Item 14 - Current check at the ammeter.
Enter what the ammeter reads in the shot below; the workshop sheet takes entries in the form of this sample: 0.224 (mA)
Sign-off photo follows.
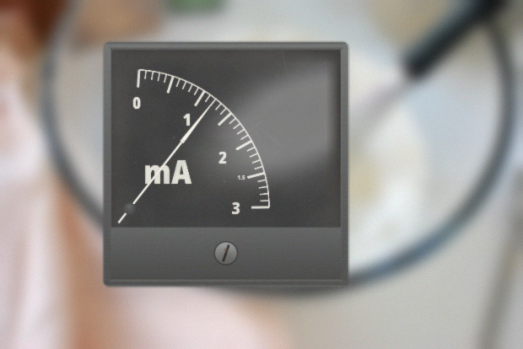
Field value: 1.2 (mA)
